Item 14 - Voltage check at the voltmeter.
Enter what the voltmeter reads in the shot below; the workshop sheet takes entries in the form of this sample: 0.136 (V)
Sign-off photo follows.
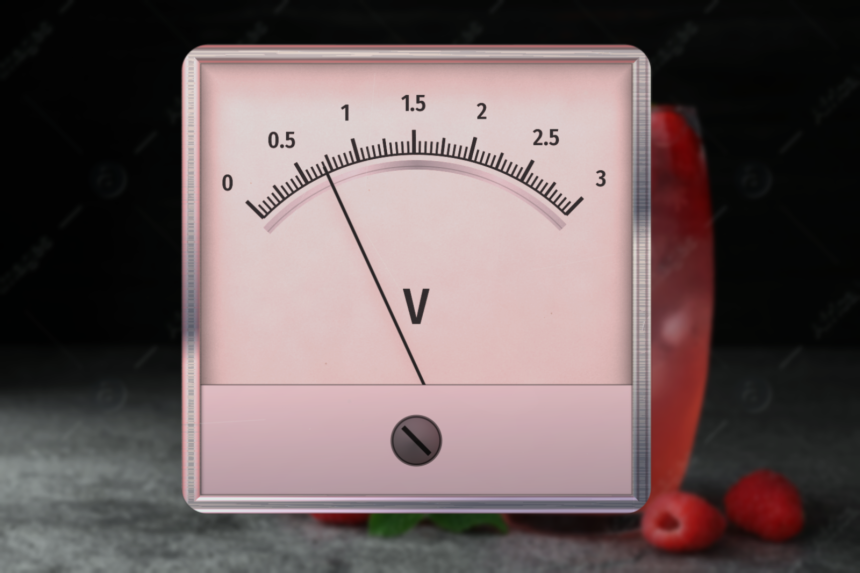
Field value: 0.7 (V)
